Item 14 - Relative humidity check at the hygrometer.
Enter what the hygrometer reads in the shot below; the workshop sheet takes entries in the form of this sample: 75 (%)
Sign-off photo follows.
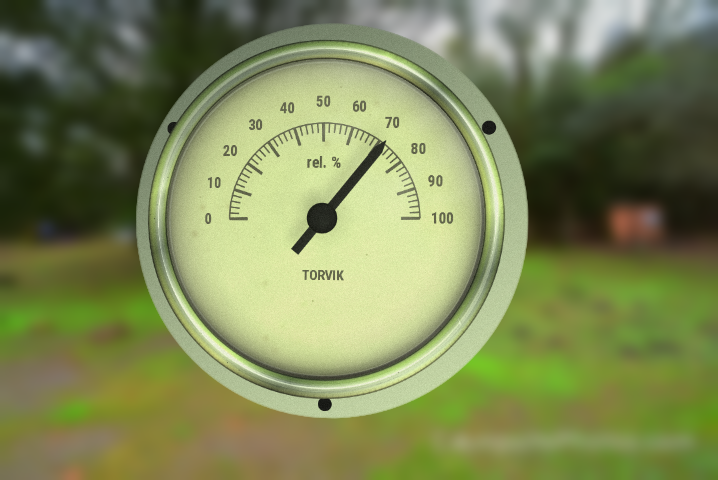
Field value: 72 (%)
